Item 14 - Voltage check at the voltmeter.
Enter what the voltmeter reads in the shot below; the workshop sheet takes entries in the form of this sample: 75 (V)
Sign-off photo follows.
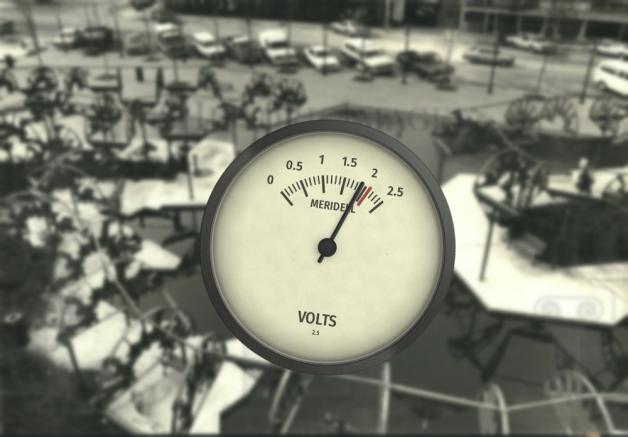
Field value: 1.9 (V)
